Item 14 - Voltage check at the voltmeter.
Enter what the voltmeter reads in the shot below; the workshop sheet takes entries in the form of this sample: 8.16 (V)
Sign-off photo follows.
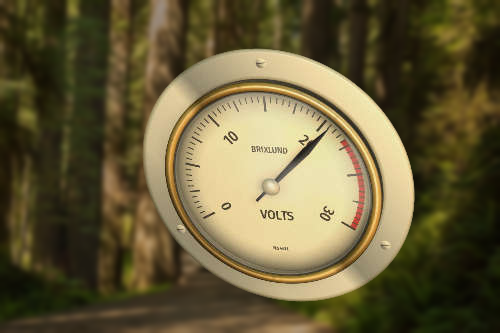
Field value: 20.5 (V)
